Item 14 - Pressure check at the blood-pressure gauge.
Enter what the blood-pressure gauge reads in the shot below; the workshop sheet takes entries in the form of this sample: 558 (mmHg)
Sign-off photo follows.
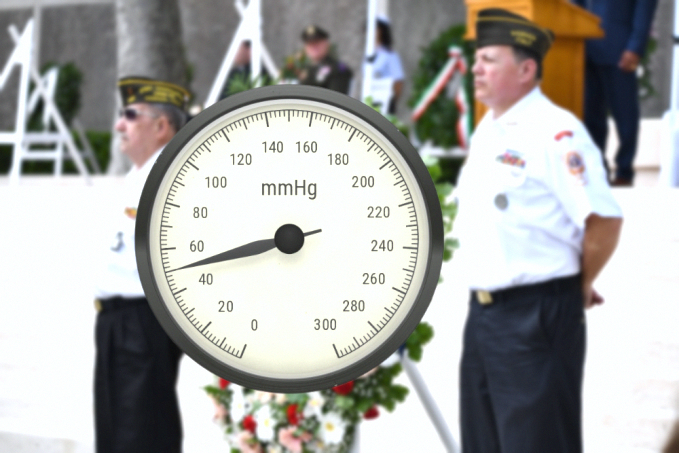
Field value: 50 (mmHg)
